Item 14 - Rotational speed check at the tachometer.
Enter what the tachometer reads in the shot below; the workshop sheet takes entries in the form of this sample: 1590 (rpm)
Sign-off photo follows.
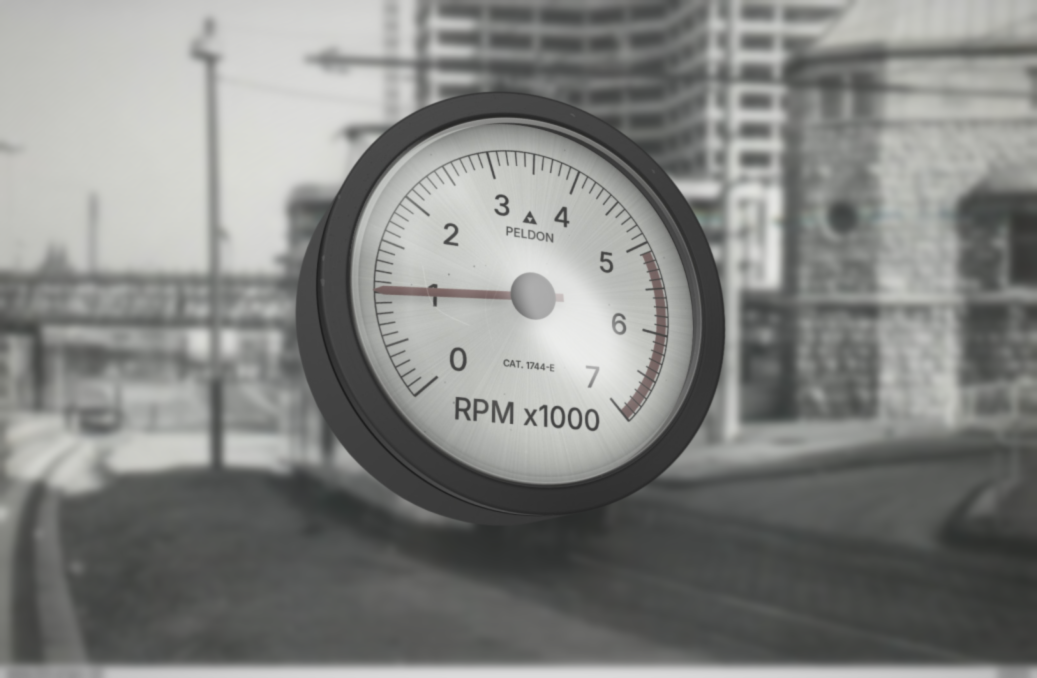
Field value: 1000 (rpm)
